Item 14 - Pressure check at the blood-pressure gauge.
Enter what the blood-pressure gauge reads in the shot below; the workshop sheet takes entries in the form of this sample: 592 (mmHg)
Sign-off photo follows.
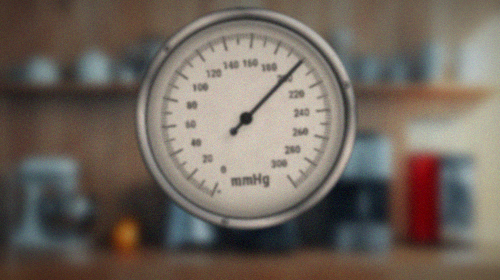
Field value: 200 (mmHg)
